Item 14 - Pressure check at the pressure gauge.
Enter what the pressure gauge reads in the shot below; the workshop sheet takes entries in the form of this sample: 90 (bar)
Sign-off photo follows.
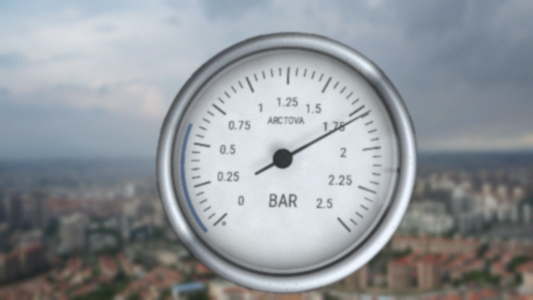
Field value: 1.8 (bar)
